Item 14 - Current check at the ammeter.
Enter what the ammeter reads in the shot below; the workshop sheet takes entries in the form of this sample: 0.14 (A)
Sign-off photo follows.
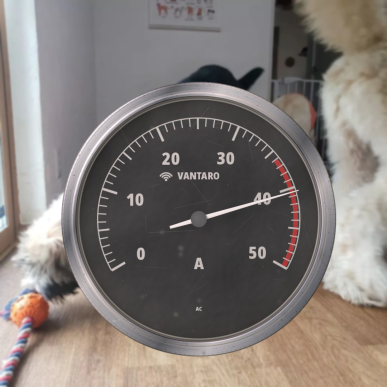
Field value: 40.5 (A)
